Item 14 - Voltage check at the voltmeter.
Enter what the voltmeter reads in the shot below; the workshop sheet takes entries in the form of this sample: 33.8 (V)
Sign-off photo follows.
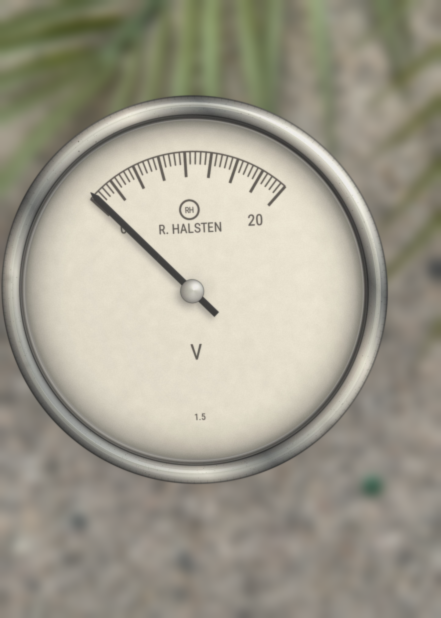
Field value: 0.5 (V)
